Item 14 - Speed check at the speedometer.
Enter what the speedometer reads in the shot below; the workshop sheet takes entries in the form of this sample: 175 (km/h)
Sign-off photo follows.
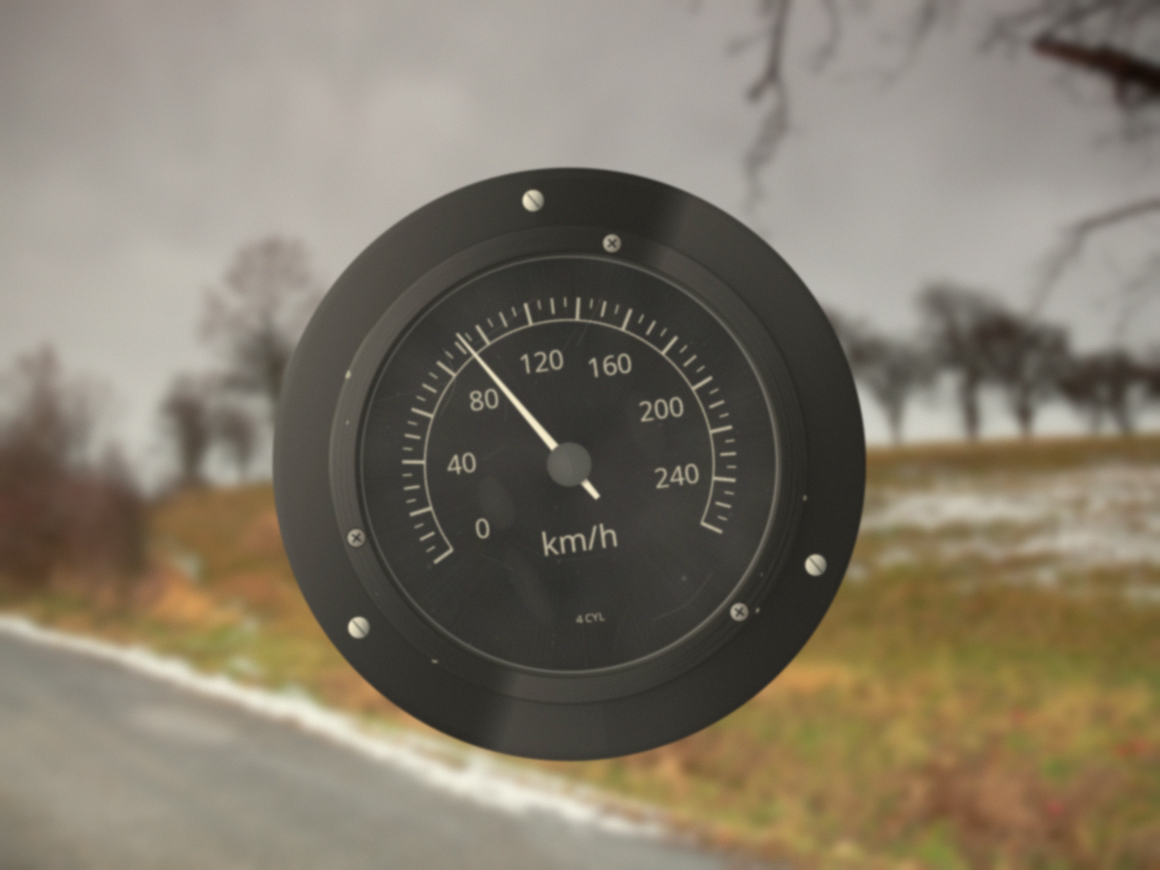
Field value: 92.5 (km/h)
